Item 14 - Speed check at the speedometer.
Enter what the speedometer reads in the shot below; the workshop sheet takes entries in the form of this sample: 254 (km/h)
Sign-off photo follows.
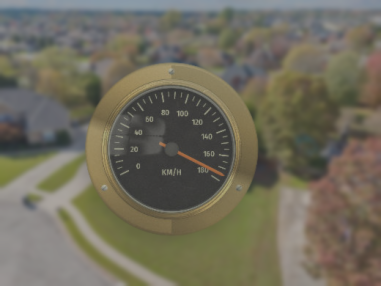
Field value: 175 (km/h)
